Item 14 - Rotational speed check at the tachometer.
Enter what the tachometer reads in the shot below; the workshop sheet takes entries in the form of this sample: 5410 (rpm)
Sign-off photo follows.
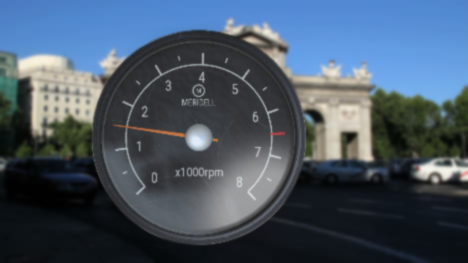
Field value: 1500 (rpm)
